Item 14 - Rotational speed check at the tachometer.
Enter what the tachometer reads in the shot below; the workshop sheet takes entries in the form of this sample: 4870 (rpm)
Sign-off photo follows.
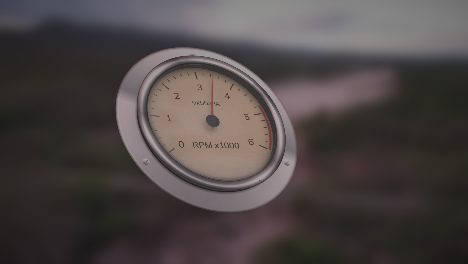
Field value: 3400 (rpm)
